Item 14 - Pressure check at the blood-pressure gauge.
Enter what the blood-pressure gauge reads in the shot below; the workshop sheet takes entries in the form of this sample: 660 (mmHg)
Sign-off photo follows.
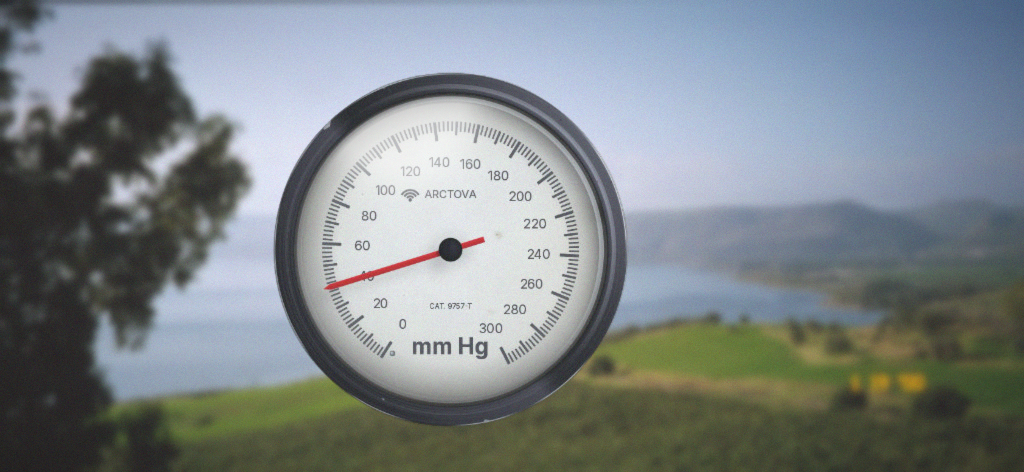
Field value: 40 (mmHg)
